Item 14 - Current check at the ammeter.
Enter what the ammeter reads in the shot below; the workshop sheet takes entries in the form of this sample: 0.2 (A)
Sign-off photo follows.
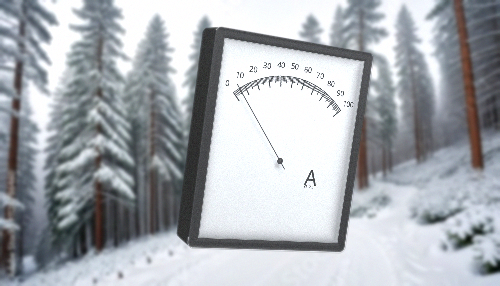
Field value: 5 (A)
